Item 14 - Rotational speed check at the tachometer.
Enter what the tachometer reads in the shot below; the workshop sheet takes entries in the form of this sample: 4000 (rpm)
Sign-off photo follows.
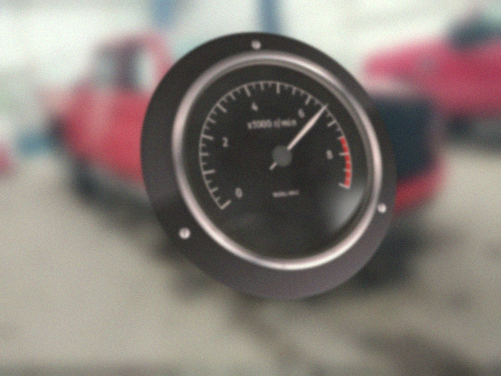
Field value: 6500 (rpm)
